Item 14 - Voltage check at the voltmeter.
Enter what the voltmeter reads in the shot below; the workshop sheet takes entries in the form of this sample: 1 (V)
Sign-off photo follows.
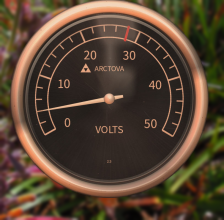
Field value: 4 (V)
